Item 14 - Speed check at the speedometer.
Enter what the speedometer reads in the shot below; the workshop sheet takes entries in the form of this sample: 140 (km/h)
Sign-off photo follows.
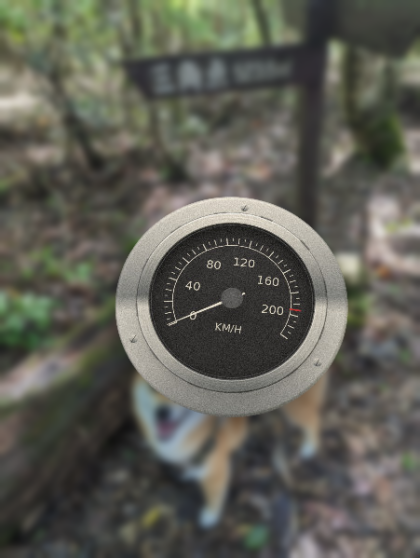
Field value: 0 (km/h)
